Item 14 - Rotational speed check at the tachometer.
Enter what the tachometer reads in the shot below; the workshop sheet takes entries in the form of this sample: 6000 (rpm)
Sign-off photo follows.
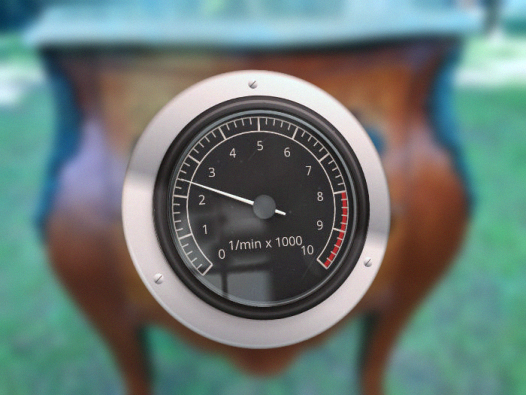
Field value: 2400 (rpm)
